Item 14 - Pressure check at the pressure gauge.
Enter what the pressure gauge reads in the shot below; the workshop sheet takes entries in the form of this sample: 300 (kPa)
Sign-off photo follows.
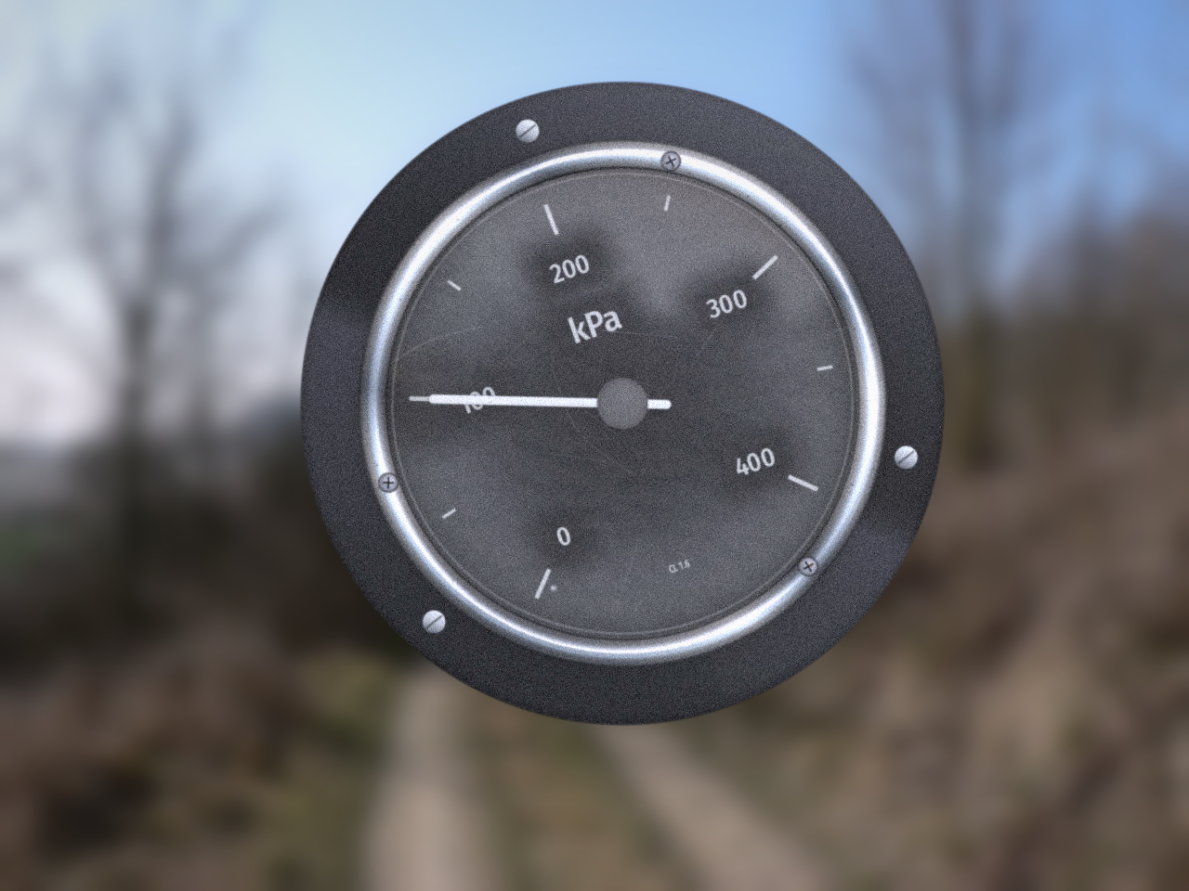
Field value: 100 (kPa)
